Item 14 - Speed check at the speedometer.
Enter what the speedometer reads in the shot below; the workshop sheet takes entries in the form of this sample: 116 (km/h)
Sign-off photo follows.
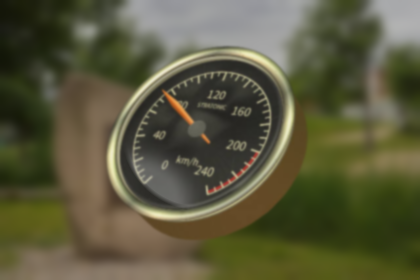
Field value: 75 (km/h)
